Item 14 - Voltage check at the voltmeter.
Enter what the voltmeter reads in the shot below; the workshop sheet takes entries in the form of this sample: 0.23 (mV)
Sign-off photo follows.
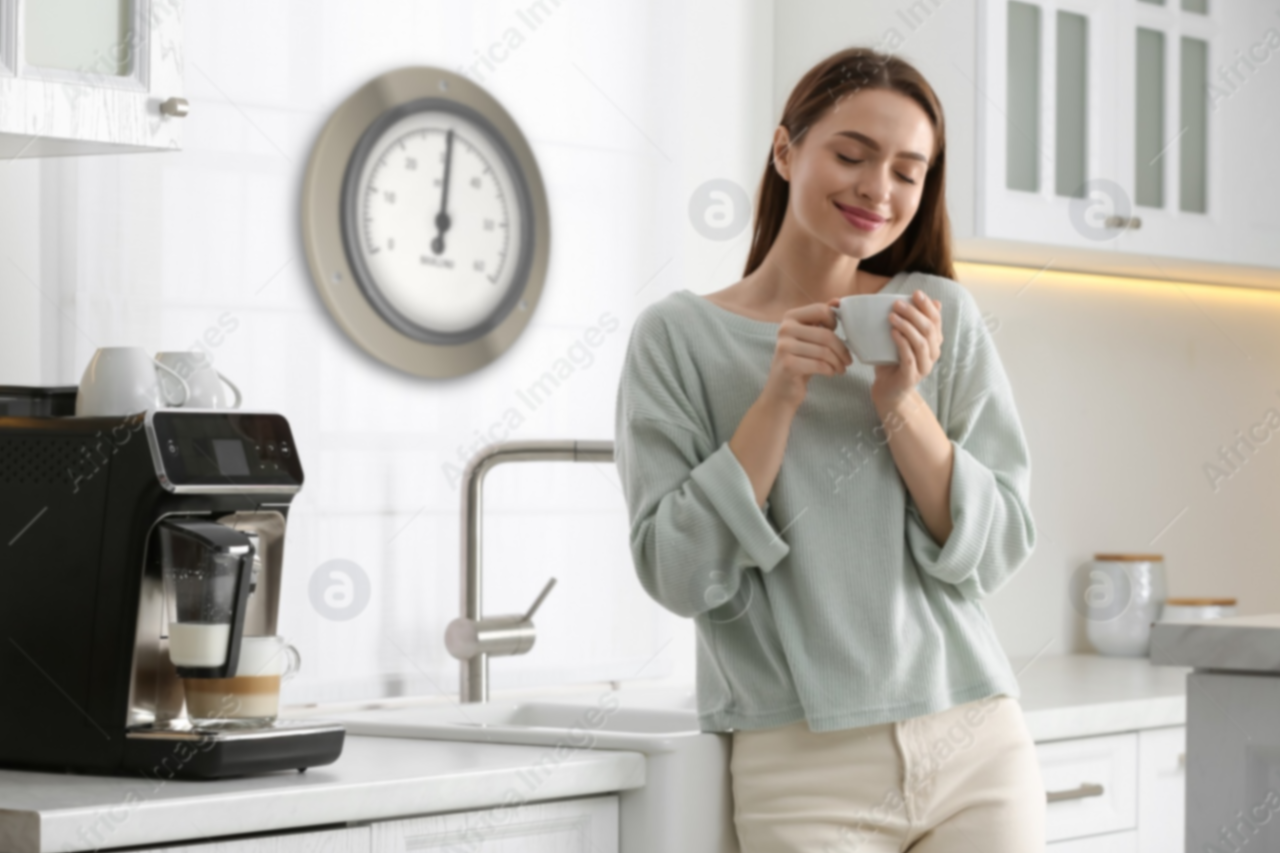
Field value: 30 (mV)
